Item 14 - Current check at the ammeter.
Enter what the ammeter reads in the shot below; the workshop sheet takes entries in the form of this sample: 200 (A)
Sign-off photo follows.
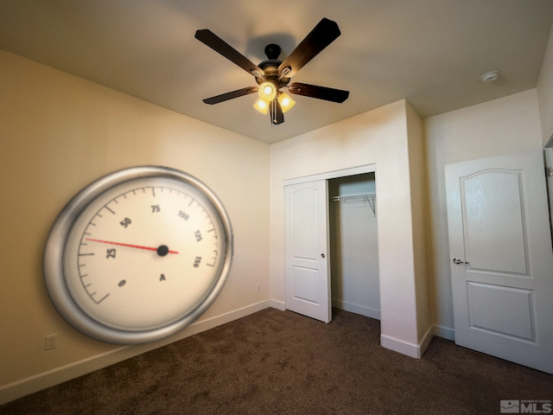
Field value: 32.5 (A)
